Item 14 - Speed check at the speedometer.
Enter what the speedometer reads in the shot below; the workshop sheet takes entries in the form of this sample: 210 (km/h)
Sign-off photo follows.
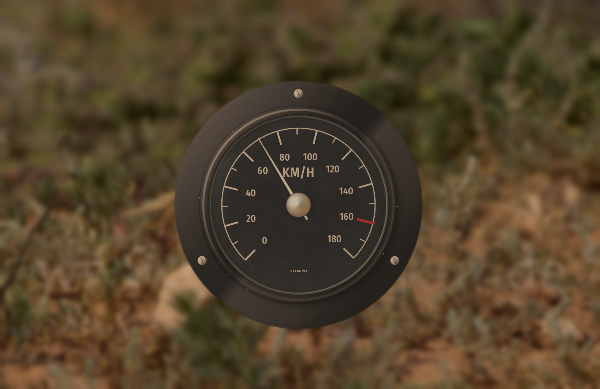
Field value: 70 (km/h)
